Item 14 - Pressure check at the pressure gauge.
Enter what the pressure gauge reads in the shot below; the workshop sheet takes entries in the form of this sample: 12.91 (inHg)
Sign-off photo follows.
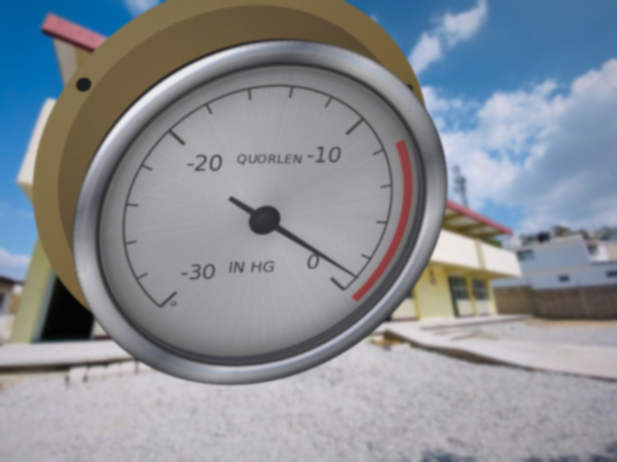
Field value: -1 (inHg)
